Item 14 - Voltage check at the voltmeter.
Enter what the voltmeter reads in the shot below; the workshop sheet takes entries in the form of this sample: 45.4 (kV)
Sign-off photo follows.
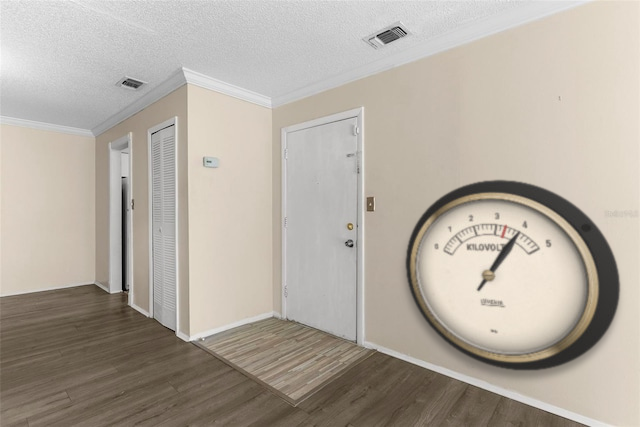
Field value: 4 (kV)
